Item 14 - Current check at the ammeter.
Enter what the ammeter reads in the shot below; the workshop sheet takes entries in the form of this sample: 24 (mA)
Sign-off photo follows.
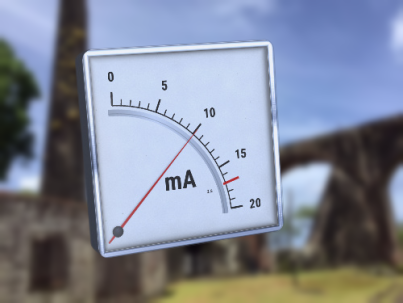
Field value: 10 (mA)
